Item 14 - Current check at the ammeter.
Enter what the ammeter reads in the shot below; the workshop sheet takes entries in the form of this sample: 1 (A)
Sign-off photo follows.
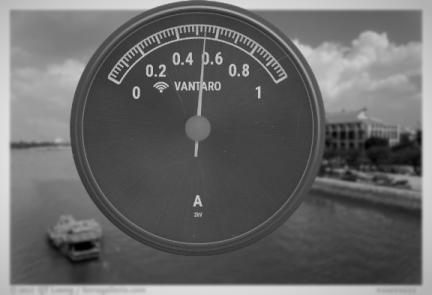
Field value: 0.54 (A)
